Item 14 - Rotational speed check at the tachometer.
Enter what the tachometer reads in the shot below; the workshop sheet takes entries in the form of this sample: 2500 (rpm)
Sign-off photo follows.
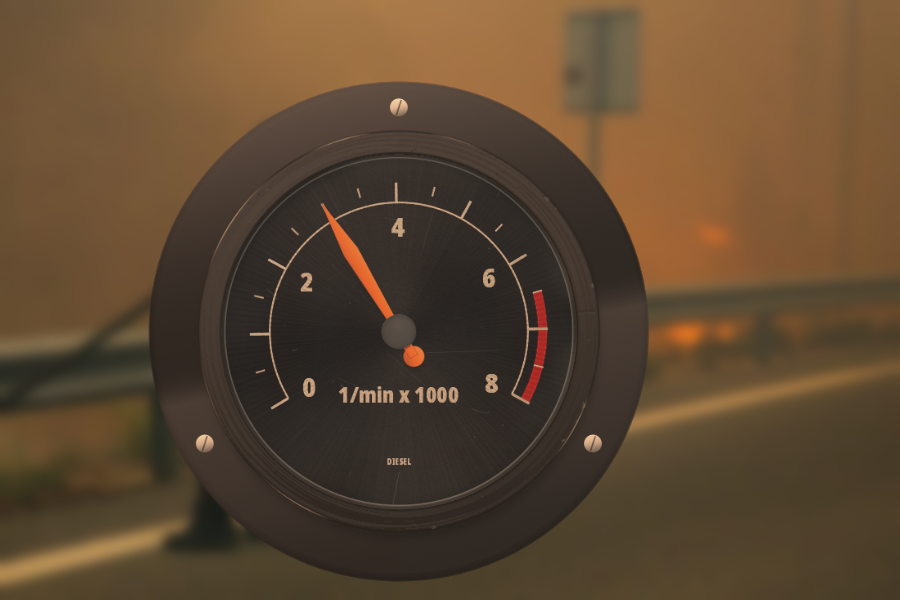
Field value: 3000 (rpm)
